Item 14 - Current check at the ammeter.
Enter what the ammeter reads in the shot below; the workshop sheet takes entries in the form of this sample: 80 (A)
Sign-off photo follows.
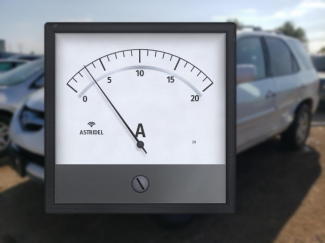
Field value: 3 (A)
